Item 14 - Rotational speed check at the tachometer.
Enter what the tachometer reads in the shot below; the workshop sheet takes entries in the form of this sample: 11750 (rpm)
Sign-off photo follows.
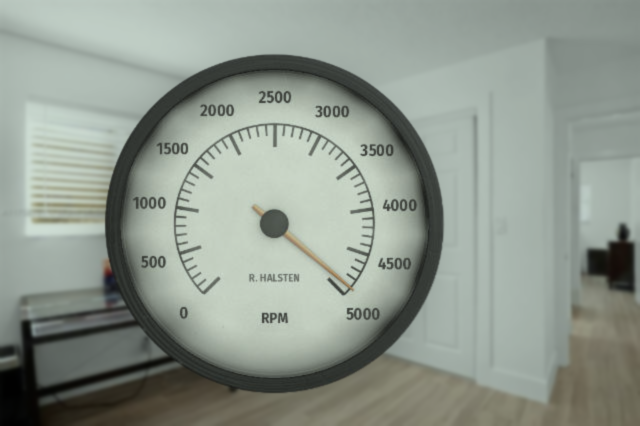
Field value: 4900 (rpm)
